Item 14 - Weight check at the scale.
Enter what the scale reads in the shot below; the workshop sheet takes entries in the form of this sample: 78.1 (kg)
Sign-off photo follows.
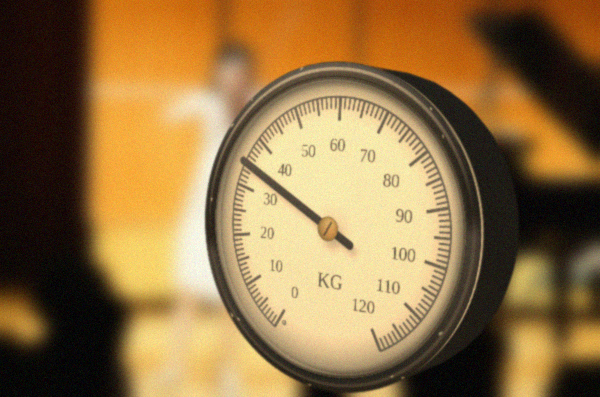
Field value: 35 (kg)
